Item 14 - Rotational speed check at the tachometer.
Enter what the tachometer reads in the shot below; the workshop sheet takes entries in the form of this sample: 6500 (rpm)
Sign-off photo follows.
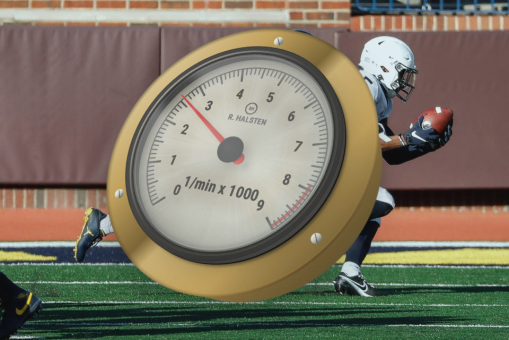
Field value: 2600 (rpm)
